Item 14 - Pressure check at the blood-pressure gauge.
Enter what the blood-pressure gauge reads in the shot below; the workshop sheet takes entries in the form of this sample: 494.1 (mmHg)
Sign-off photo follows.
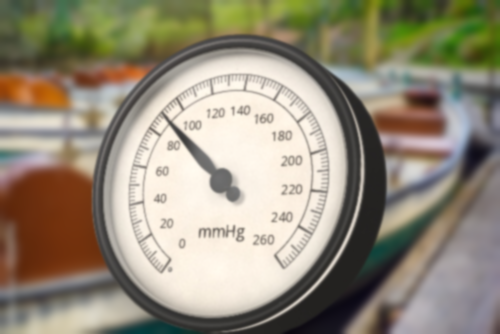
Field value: 90 (mmHg)
